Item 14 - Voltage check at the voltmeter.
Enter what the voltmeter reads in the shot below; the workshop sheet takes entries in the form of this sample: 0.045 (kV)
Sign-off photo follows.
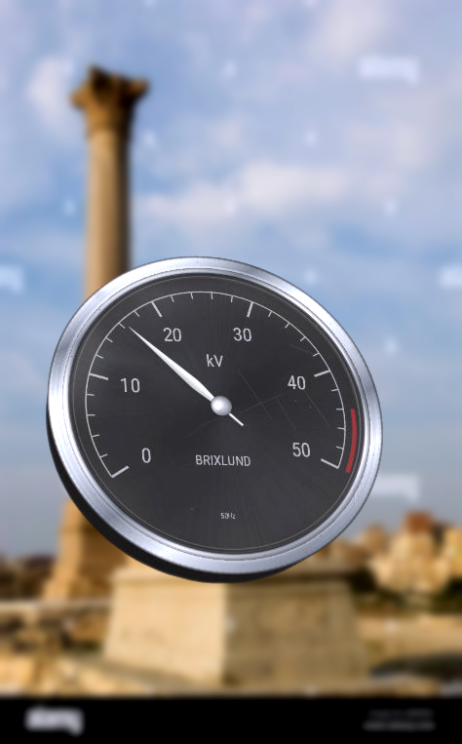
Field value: 16 (kV)
